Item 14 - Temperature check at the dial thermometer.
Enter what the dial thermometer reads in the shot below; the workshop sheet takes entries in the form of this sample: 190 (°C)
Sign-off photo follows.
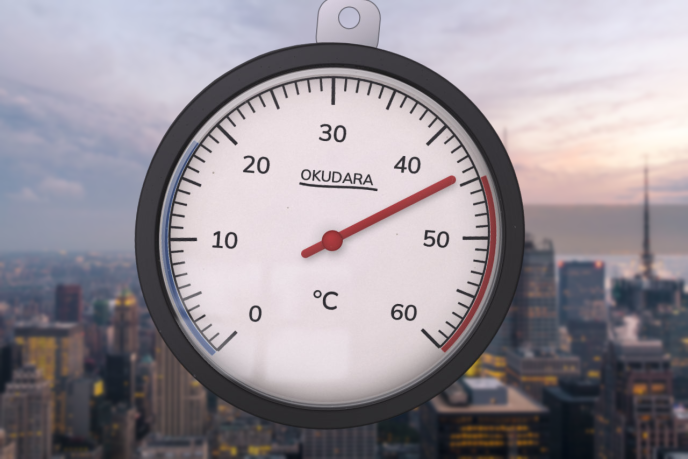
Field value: 44 (°C)
